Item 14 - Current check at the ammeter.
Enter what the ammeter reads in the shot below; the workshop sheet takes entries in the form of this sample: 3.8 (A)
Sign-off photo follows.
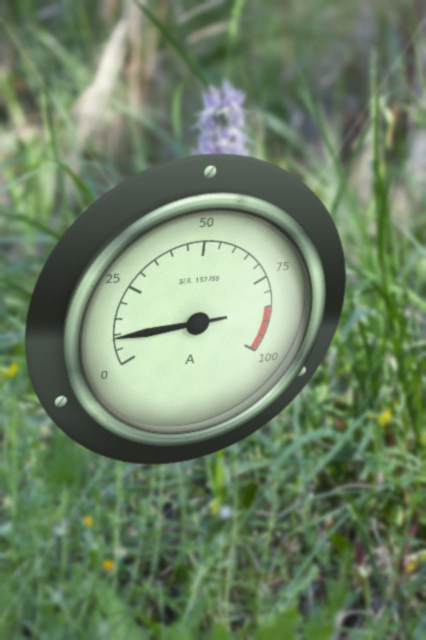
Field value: 10 (A)
